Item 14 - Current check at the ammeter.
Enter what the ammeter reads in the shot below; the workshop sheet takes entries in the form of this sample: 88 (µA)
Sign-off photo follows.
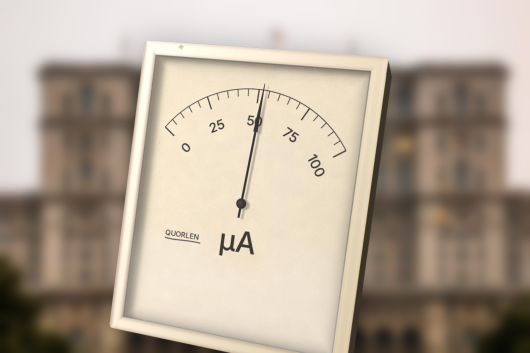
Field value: 52.5 (µA)
